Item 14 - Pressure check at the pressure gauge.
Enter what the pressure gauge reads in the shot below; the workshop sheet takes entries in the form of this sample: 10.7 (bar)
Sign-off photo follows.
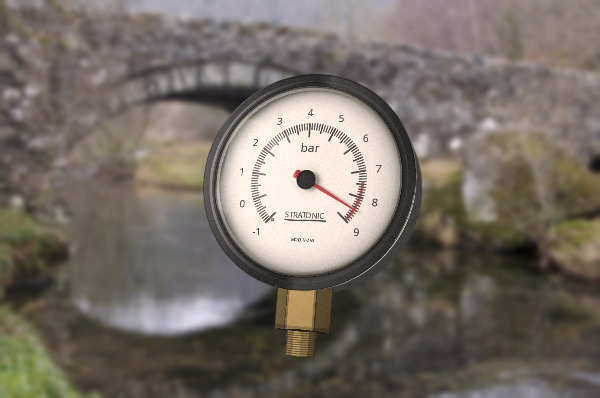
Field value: 8.5 (bar)
